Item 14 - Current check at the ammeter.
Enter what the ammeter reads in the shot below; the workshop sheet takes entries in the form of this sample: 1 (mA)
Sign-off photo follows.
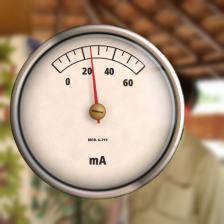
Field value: 25 (mA)
